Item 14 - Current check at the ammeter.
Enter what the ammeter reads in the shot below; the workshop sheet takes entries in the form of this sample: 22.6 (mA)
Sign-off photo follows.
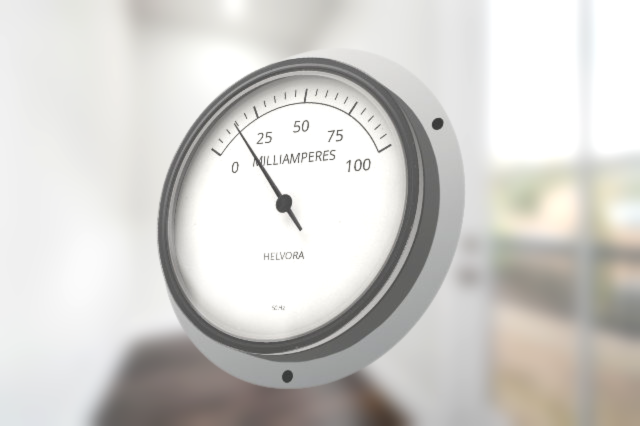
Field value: 15 (mA)
